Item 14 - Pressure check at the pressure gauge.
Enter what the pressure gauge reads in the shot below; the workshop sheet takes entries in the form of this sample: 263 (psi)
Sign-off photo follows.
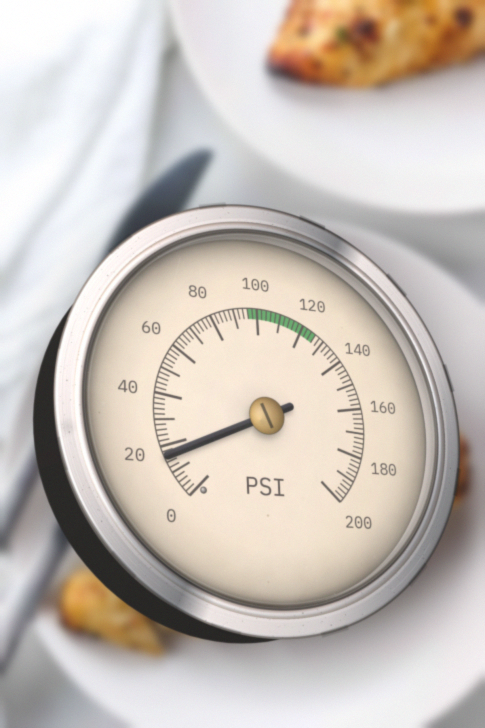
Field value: 16 (psi)
